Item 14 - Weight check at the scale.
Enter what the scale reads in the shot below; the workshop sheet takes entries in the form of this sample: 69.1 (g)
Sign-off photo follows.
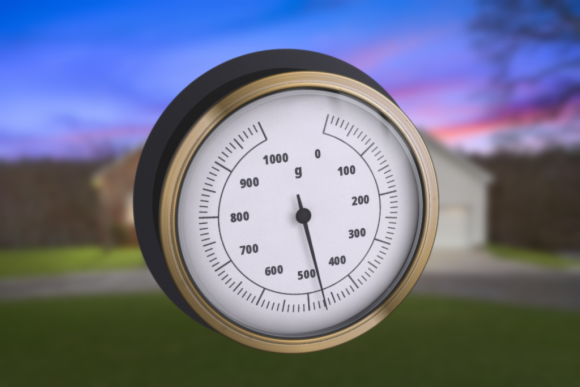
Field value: 470 (g)
